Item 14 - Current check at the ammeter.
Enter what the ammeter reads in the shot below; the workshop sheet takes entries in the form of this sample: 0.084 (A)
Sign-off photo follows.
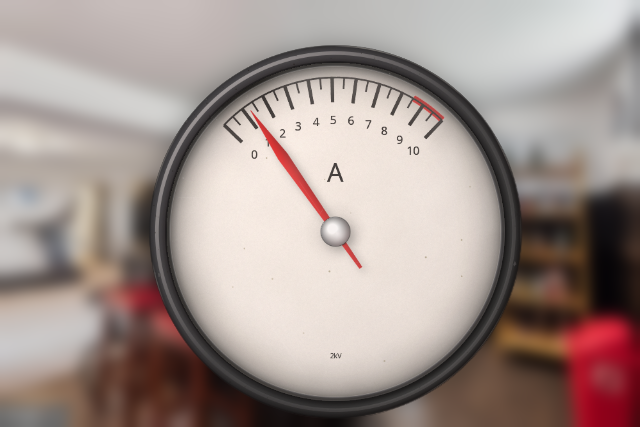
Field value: 1.25 (A)
